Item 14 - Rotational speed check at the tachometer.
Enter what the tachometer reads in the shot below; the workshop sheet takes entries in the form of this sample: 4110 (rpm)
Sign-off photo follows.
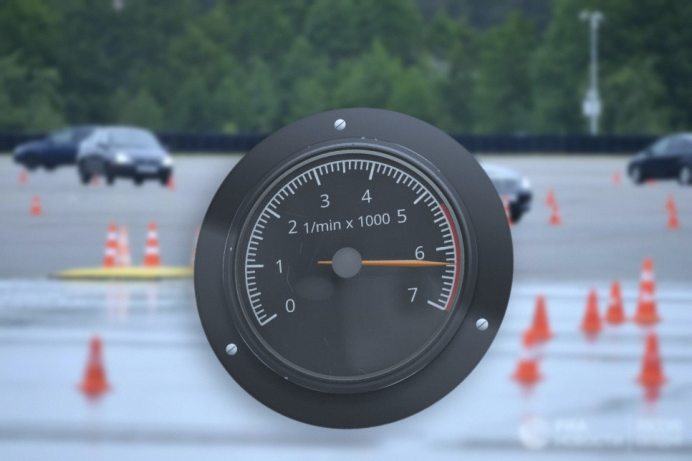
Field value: 6300 (rpm)
